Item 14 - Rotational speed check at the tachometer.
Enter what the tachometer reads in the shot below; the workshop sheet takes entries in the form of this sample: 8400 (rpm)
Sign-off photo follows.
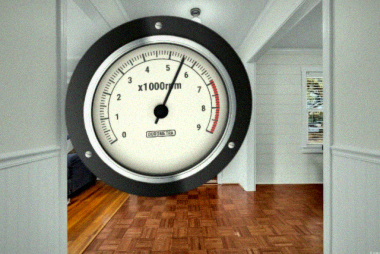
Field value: 5500 (rpm)
